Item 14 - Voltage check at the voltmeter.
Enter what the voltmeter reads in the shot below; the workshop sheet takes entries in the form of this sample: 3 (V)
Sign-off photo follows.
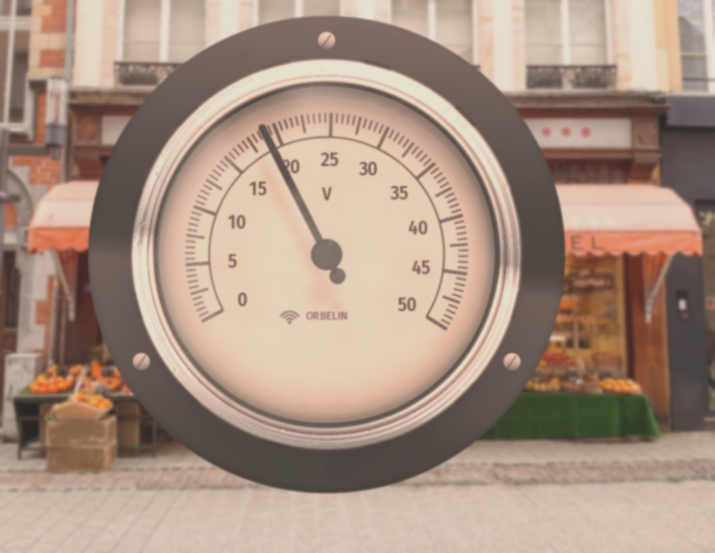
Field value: 19 (V)
